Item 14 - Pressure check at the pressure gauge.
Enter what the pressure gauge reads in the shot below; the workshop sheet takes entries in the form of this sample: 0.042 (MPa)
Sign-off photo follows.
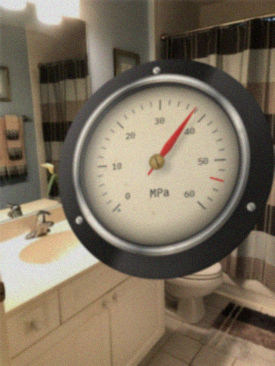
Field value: 38 (MPa)
